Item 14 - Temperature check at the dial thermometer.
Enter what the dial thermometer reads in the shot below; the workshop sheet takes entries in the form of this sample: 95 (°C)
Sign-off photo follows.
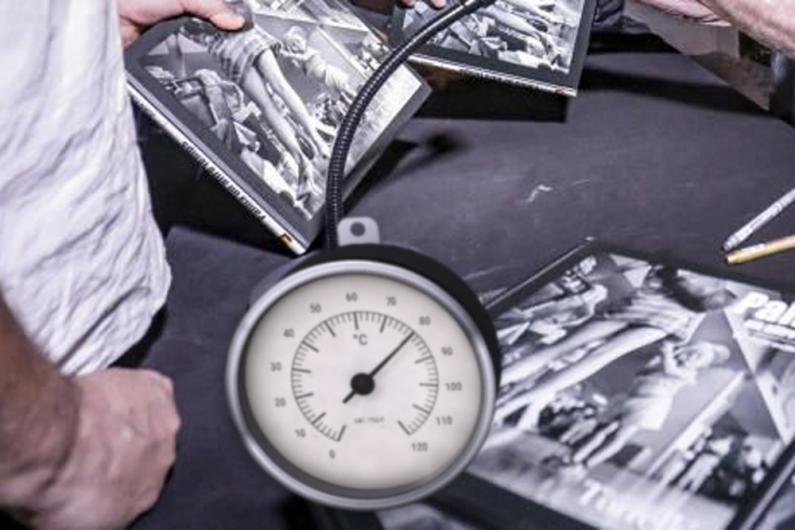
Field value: 80 (°C)
